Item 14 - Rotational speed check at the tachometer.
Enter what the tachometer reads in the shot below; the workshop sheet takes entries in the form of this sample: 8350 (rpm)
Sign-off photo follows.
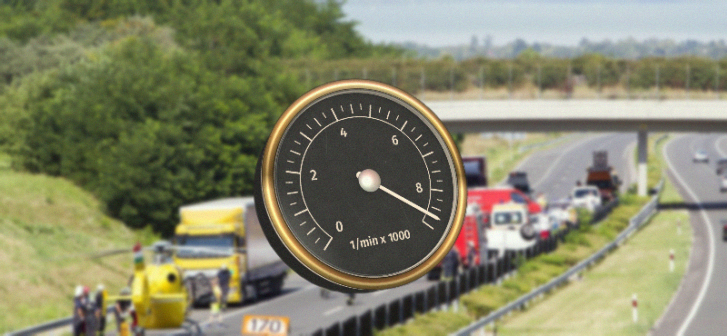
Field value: 8750 (rpm)
